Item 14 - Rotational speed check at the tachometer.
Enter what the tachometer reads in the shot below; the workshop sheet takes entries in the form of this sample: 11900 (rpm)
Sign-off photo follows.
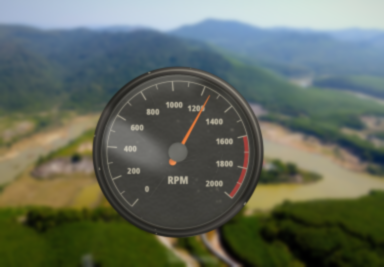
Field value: 1250 (rpm)
